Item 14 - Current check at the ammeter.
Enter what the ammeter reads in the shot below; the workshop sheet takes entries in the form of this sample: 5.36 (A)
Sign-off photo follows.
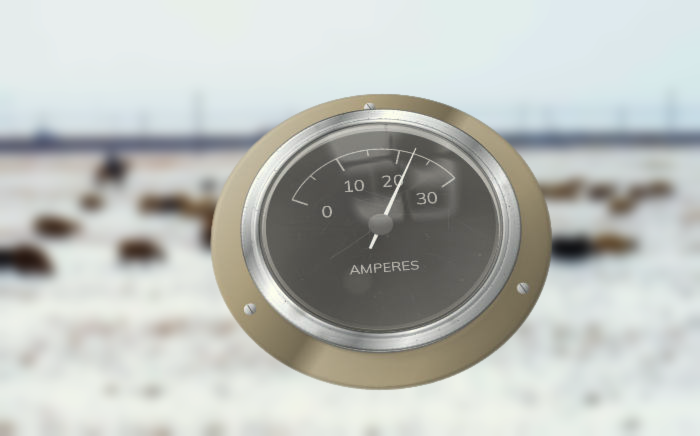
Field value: 22.5 (A)
